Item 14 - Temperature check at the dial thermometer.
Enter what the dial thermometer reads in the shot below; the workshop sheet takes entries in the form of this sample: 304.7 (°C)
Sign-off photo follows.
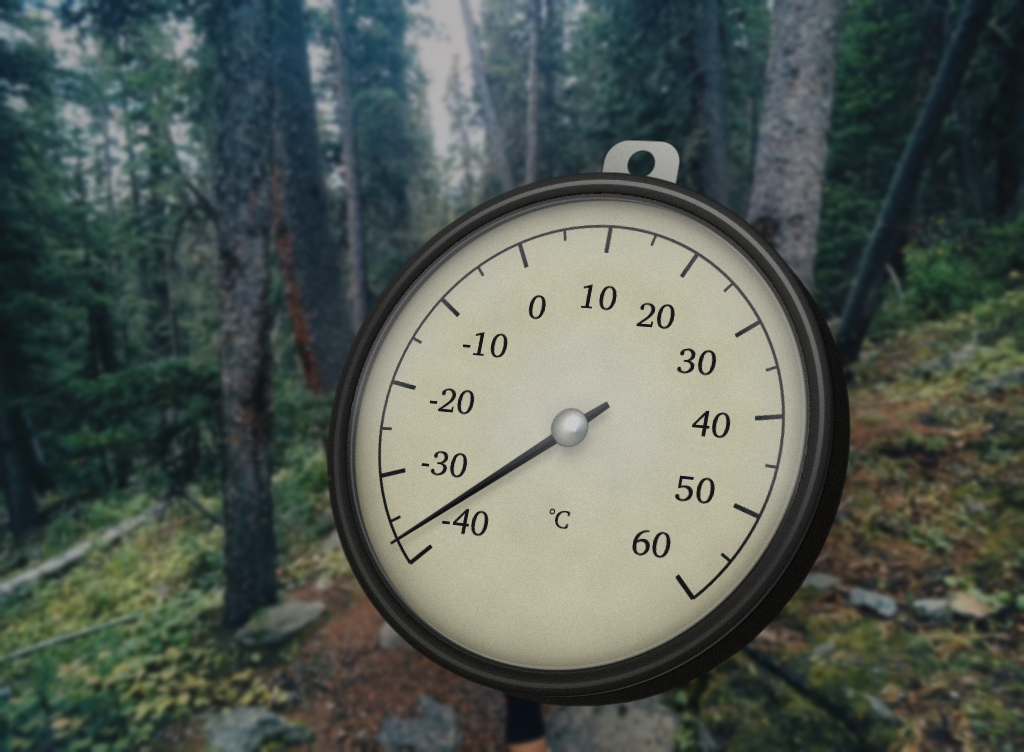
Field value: -37.5 (°C)
